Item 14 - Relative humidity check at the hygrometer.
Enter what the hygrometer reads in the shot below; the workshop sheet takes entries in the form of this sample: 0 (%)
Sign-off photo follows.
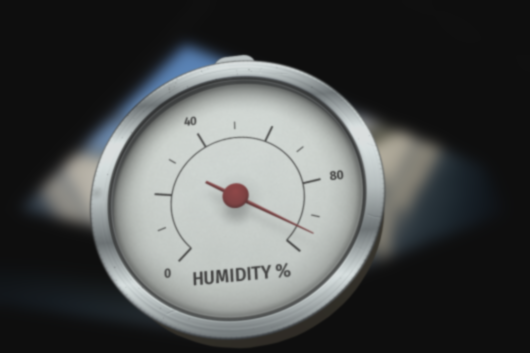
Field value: 95 (%)
